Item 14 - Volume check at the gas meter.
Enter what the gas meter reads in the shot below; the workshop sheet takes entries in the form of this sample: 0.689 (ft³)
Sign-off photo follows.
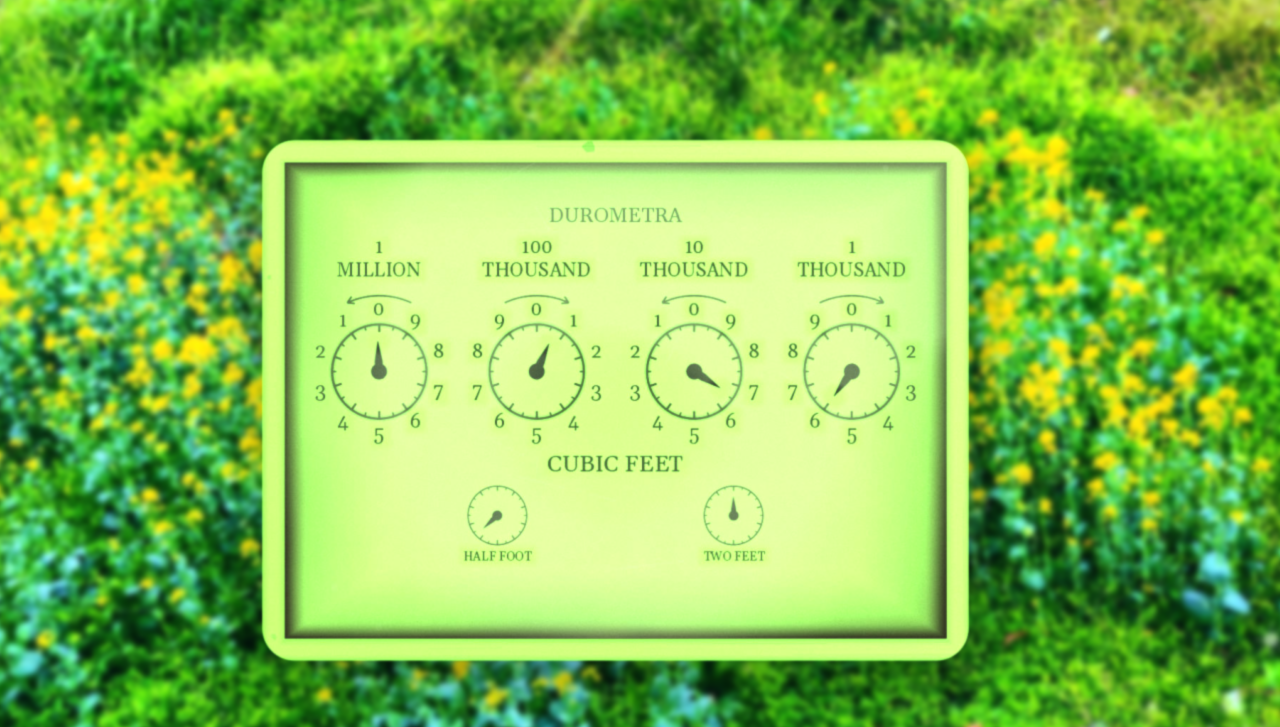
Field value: 6600 (ft³)
